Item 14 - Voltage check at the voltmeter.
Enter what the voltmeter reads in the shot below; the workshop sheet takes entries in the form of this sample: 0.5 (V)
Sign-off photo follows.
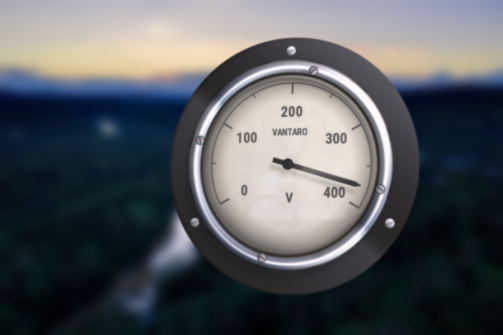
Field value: 375 (V)
